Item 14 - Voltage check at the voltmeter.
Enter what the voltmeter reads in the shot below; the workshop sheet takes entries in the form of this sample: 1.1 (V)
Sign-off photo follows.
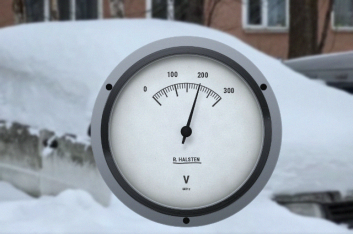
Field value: 200 (V)
